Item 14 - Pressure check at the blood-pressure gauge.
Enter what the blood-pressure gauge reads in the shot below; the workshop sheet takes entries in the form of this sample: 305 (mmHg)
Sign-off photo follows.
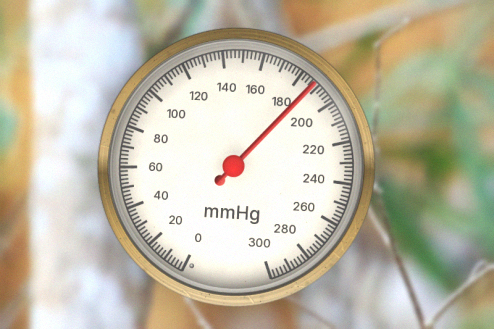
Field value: 188 (mmHg)
